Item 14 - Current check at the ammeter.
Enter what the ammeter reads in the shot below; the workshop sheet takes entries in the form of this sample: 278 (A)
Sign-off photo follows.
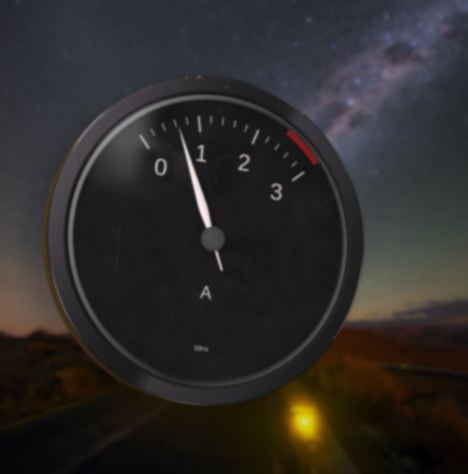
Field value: 0.6 (A)
